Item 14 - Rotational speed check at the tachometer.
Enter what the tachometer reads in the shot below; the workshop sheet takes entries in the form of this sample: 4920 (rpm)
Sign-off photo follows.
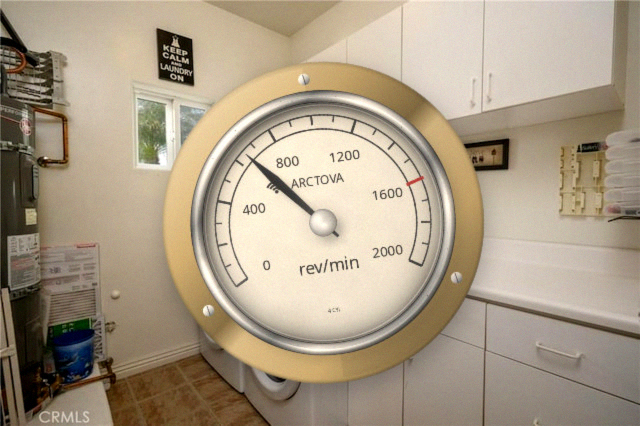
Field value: 650 (rpm)
